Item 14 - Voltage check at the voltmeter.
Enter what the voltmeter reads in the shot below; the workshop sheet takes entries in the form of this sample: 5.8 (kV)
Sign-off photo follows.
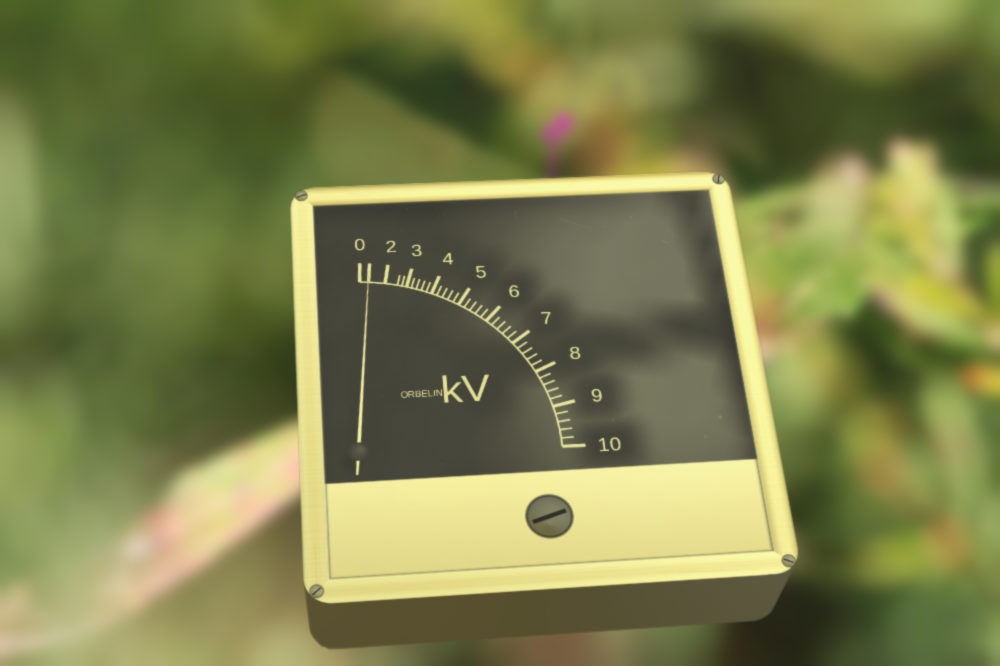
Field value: 1 (kV)
